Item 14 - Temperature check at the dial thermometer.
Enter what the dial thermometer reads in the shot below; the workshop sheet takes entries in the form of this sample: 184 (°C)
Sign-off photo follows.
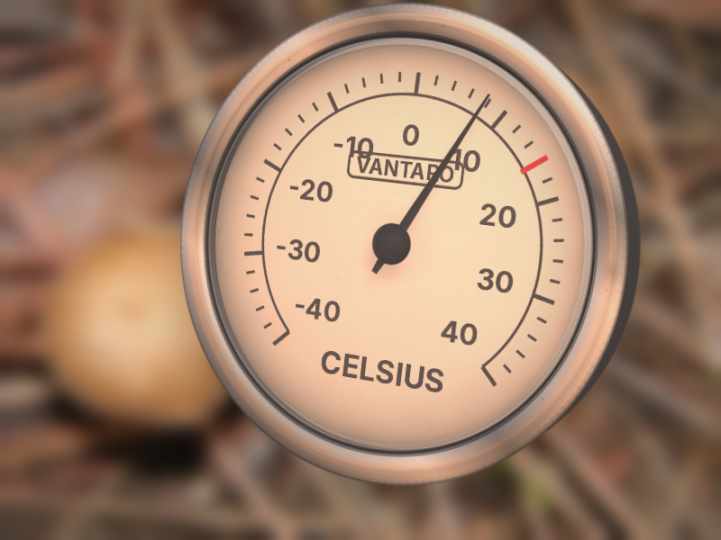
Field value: 8 (°C)
